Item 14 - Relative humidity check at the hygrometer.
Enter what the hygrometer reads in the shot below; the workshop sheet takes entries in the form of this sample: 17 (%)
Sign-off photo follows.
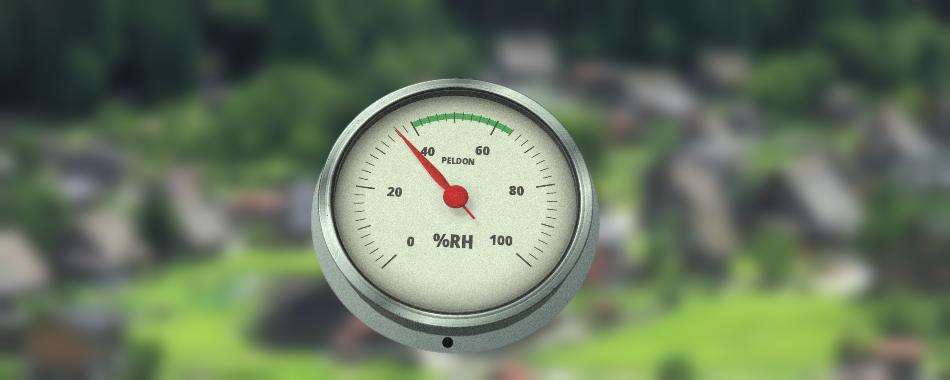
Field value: 36 (%)
